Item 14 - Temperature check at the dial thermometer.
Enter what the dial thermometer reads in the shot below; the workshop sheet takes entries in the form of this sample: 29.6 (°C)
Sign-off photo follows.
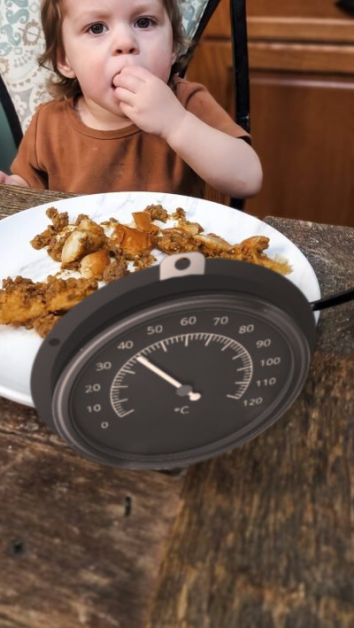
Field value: 40 (°C)
